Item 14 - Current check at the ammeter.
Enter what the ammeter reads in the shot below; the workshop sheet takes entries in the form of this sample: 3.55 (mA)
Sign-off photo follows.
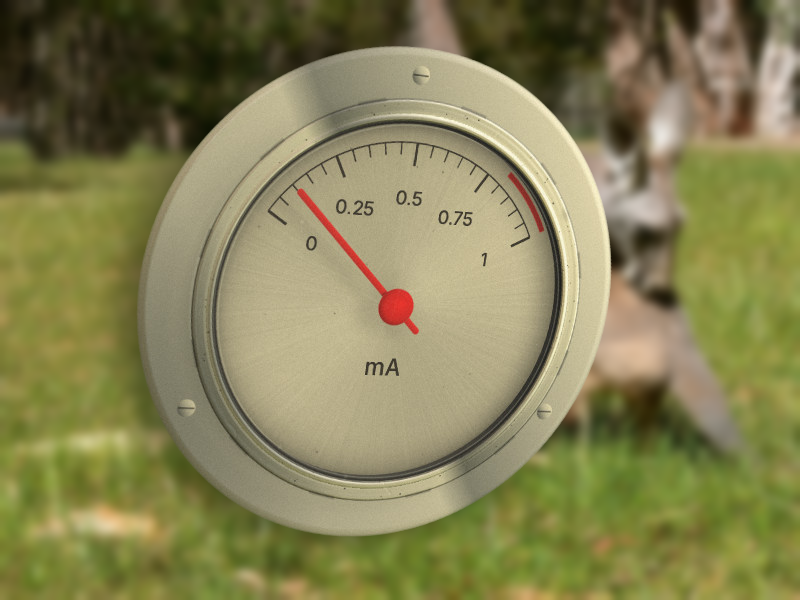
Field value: 0.1 (mA)
